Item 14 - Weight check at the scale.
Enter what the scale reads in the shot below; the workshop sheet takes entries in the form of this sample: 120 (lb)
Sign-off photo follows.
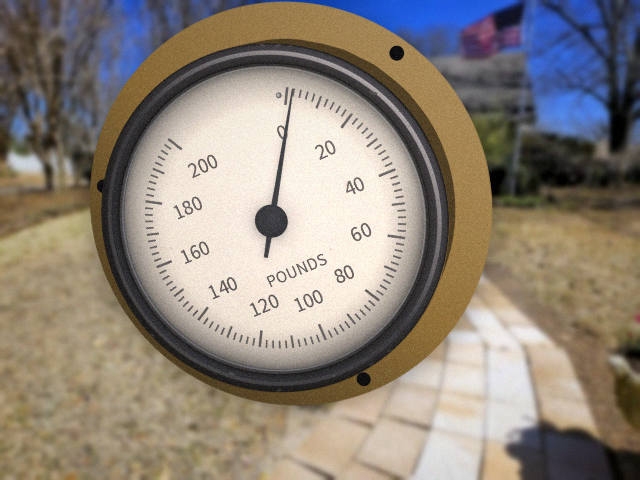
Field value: 2 (lb)
